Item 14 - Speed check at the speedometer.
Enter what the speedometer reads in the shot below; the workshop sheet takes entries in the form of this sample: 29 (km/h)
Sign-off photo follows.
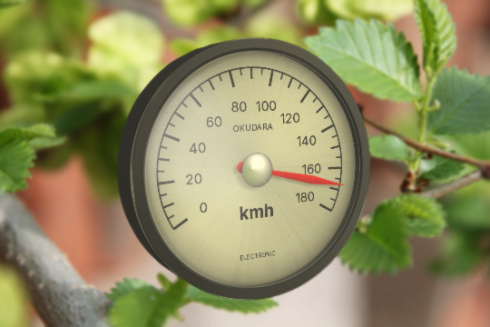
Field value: 167.5 (km/h)
